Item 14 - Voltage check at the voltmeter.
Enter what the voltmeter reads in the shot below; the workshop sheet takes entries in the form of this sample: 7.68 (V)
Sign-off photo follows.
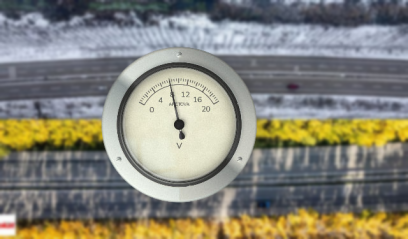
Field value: 8 (V)
